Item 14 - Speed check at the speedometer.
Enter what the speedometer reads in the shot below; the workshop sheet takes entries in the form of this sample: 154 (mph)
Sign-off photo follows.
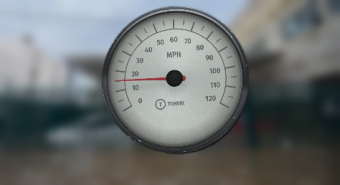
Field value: 15 (mph)
